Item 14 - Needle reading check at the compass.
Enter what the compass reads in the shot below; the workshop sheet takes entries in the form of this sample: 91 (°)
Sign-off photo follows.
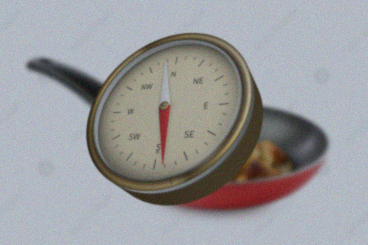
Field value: 170 (°)
